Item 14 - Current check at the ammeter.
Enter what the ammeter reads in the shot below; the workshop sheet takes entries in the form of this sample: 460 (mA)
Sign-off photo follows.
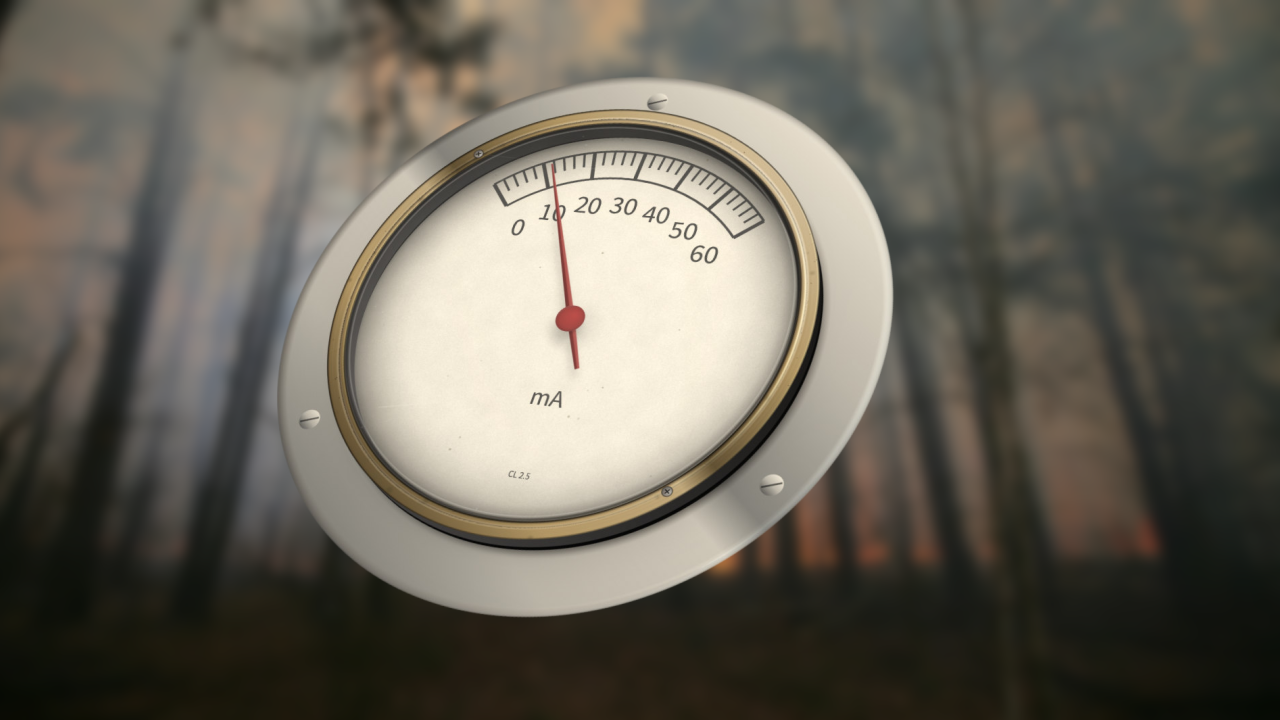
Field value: 12 (mA)
